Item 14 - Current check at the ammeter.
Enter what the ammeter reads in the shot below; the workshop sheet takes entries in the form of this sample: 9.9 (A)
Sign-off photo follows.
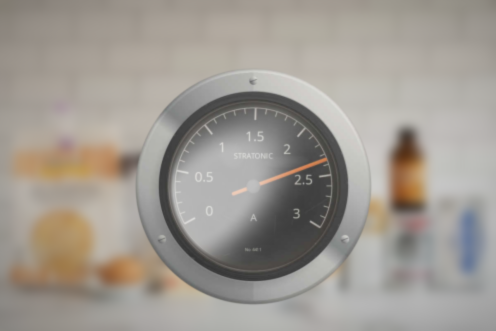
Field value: 2.35 (A)
